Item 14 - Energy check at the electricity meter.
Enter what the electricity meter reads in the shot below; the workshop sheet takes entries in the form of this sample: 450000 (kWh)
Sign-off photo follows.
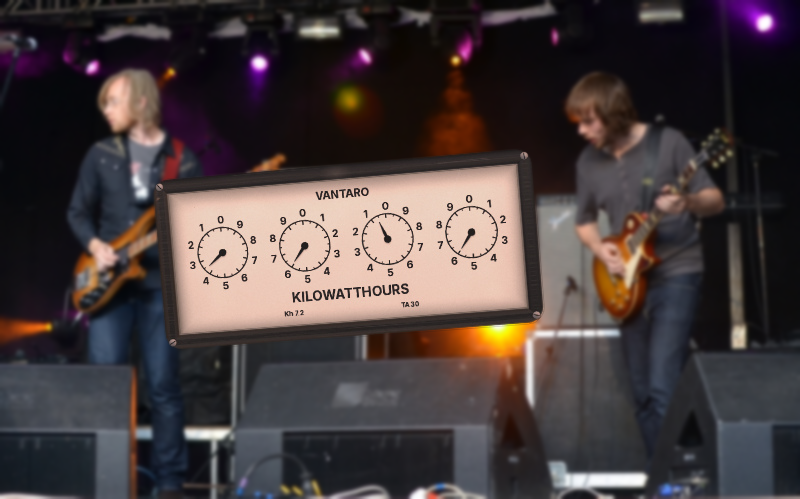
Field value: 3606 (kWh)
